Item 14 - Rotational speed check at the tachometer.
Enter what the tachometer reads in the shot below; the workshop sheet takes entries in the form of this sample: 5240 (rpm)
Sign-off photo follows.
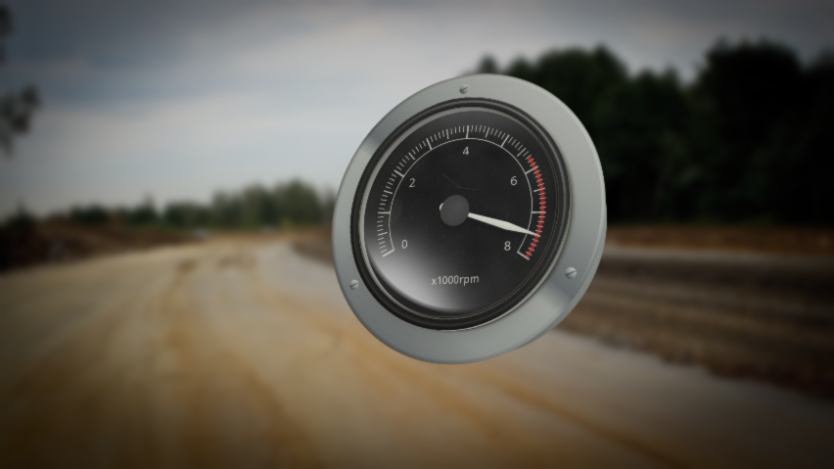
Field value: 7500 (rpm)
